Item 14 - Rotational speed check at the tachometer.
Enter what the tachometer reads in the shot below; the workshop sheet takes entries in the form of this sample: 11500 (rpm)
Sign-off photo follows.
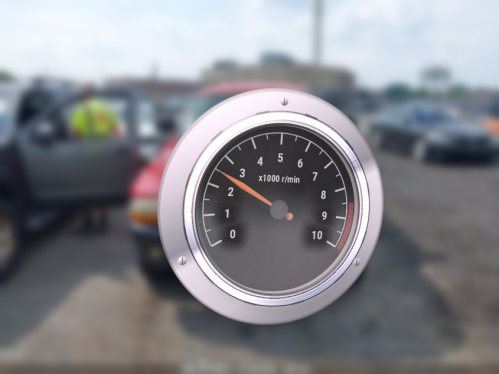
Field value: 2500 (rpm)
